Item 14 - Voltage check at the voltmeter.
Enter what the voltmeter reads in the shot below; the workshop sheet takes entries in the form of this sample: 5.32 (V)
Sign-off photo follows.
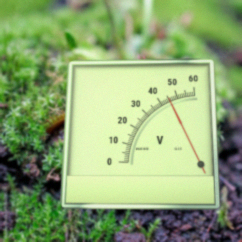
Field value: 45 (V)
